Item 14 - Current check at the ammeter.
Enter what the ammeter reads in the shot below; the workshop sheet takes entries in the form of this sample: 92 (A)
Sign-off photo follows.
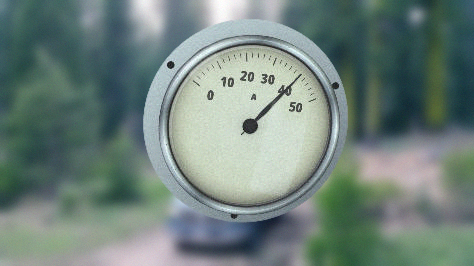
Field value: 40 (A)
